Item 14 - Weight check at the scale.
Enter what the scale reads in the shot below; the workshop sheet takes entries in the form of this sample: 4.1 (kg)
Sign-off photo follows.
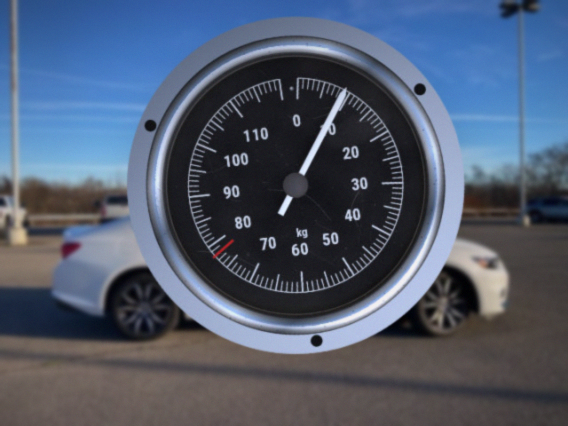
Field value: 9 (kg)
